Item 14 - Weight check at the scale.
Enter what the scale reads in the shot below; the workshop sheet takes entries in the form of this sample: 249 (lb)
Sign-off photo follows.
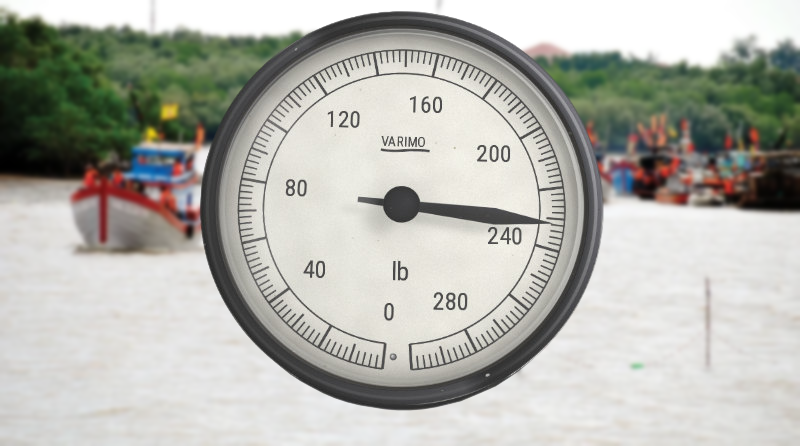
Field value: 232 (lb)
